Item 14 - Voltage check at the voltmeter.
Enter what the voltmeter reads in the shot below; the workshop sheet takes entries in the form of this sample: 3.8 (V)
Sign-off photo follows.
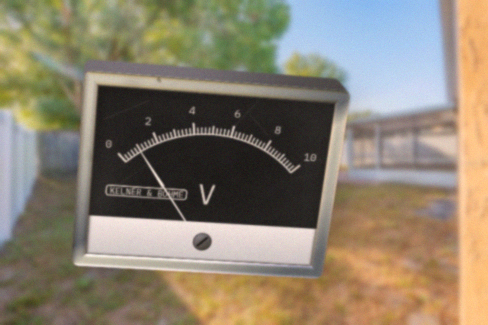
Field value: 1 (V)
